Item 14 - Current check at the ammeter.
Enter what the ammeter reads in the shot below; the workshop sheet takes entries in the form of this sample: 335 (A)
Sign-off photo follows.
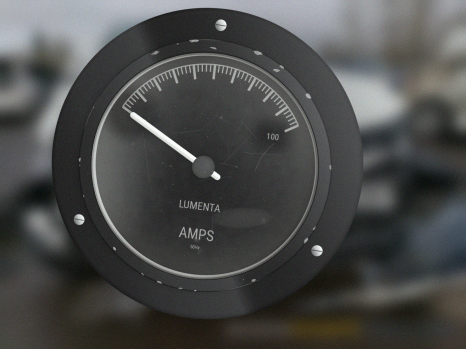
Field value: 0 (A)
